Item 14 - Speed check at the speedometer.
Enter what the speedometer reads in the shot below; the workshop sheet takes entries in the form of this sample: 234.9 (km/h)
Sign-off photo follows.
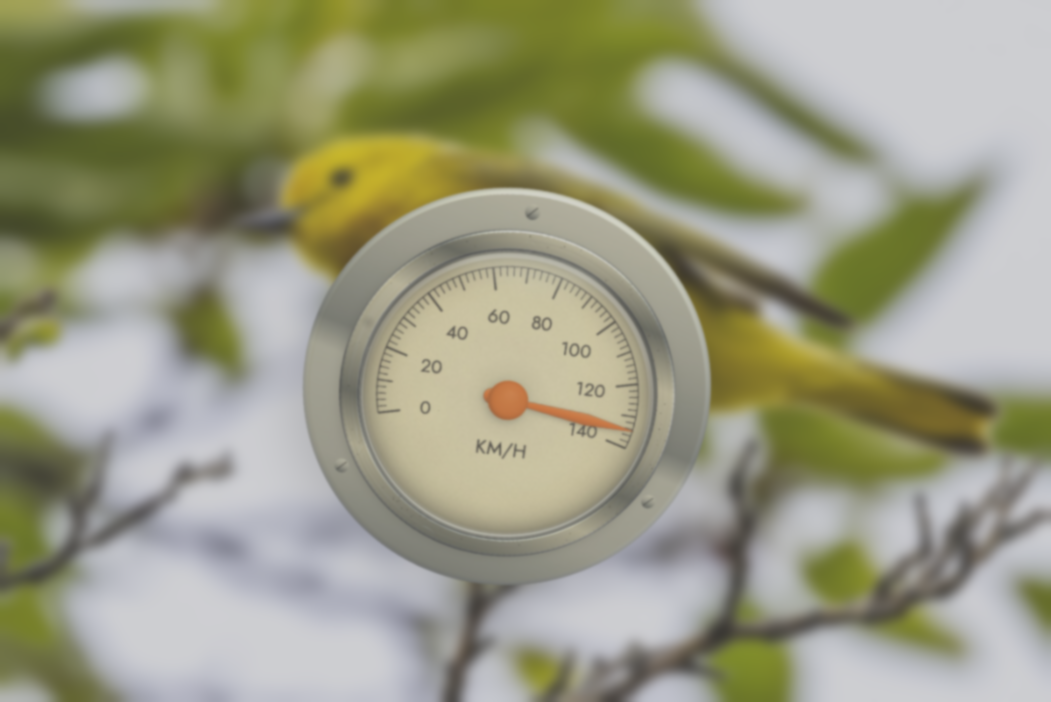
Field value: 134 (km/h)
